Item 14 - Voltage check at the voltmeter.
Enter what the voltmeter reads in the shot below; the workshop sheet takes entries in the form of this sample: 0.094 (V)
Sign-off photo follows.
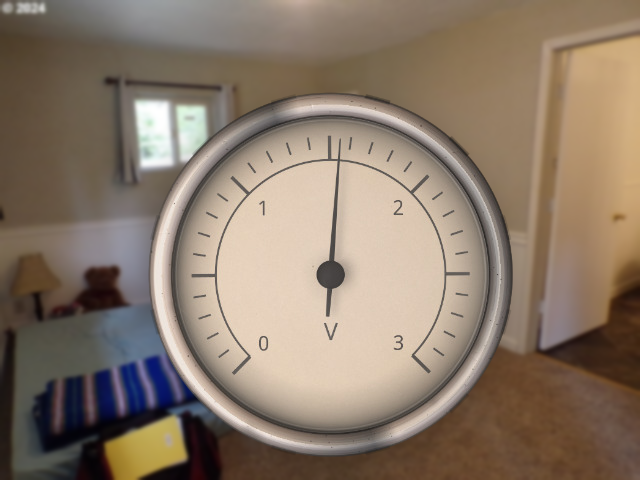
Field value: 1.55 (V)
